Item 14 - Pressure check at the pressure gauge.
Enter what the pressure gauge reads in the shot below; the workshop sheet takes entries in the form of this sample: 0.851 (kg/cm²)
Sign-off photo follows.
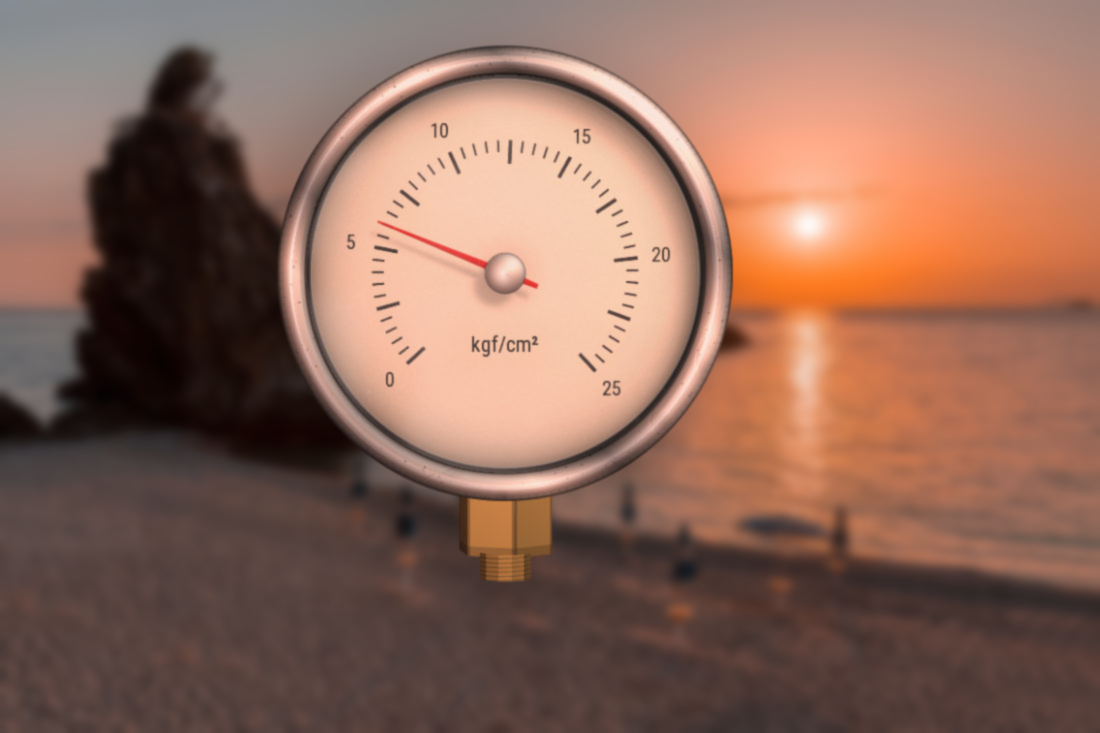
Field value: 6 (kg/cm²)
